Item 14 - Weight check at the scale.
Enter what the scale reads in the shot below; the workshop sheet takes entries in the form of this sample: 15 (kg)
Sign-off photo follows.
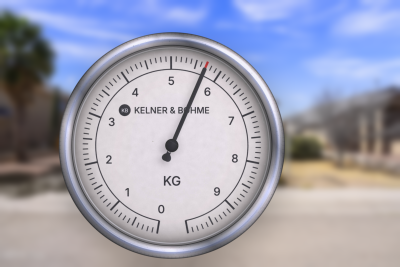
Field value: 5.7 (kg)
